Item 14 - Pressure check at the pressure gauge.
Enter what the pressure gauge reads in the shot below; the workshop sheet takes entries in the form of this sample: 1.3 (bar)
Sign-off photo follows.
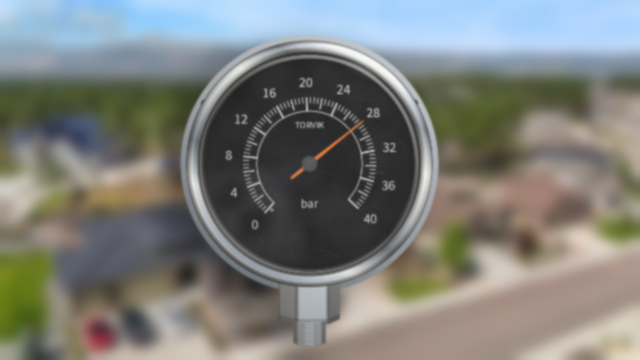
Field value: 28 (bar)
